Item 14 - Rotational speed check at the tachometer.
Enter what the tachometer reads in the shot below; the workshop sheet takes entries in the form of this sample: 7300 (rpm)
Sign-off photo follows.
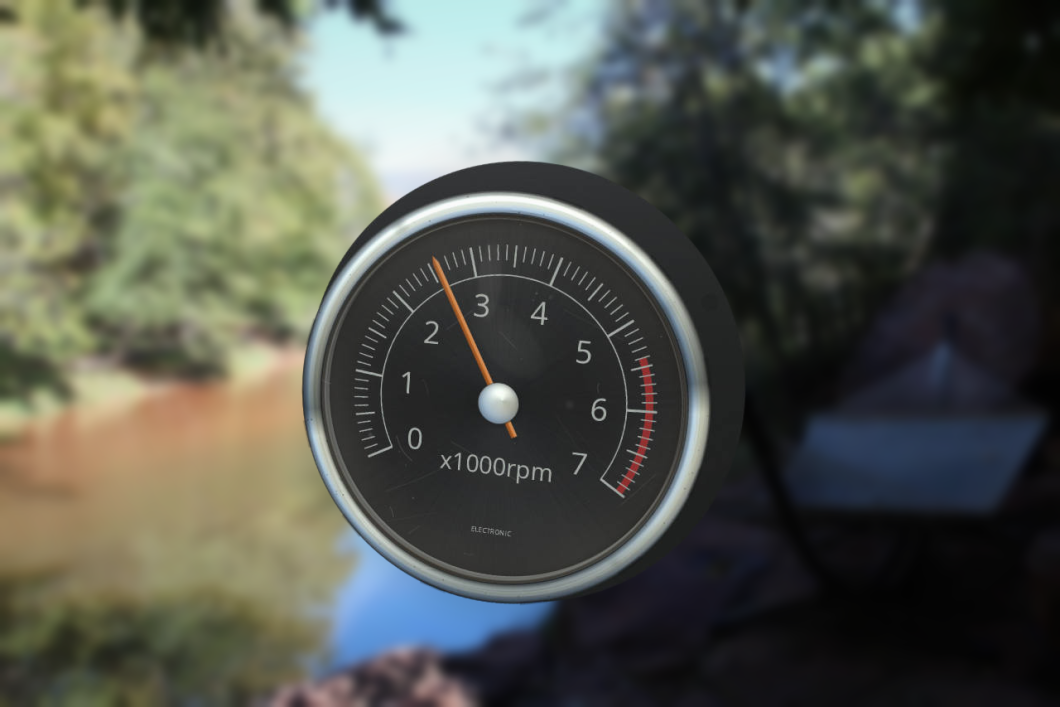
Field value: 2600 (rpm)
